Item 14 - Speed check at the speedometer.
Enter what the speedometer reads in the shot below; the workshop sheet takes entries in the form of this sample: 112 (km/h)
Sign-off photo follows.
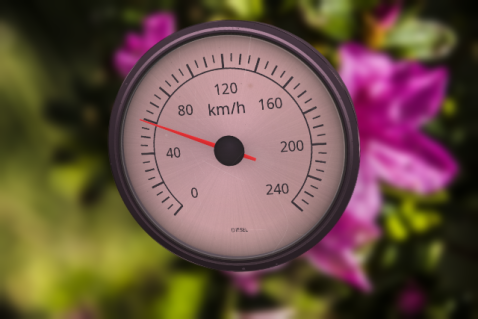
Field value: 60 (km/h)
